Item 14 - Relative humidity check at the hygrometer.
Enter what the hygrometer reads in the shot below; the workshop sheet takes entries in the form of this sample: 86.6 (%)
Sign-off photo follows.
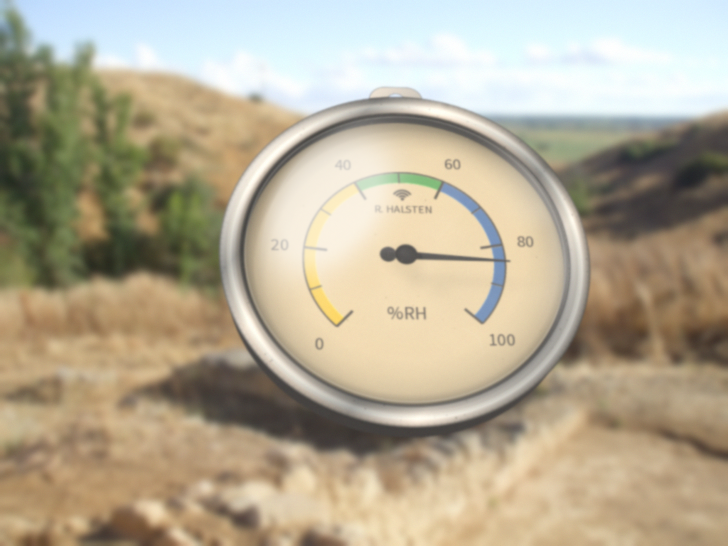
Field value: 85 (%)
